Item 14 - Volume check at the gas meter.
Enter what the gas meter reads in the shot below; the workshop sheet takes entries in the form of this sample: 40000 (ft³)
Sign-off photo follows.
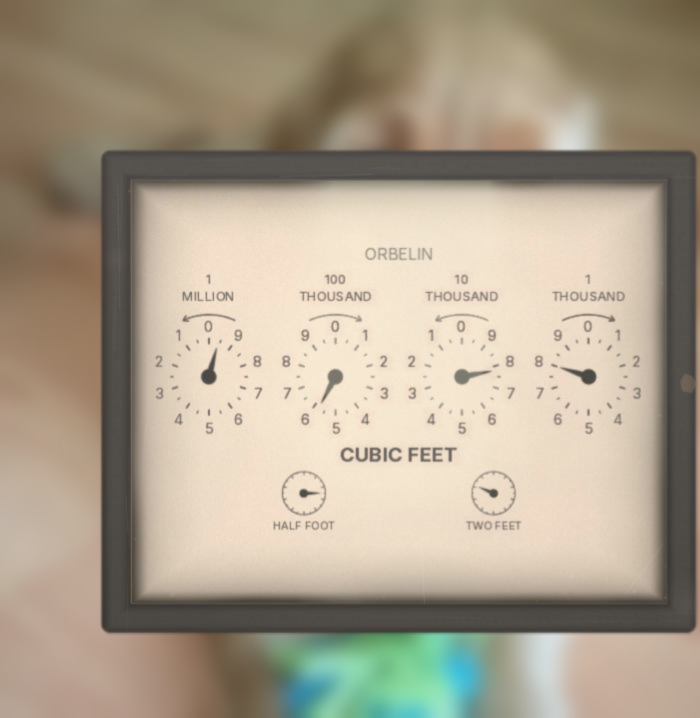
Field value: 957800 (ft³)
